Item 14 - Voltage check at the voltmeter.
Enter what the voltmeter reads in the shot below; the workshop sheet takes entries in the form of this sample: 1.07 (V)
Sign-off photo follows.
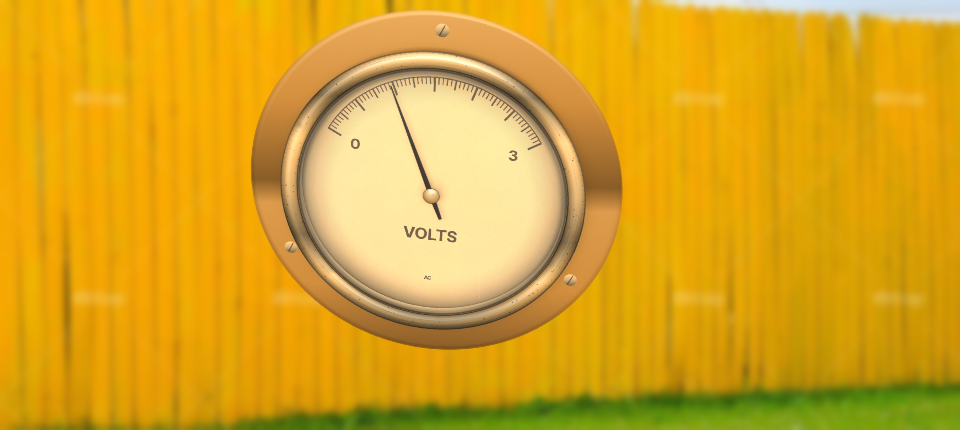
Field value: 1 (V)
